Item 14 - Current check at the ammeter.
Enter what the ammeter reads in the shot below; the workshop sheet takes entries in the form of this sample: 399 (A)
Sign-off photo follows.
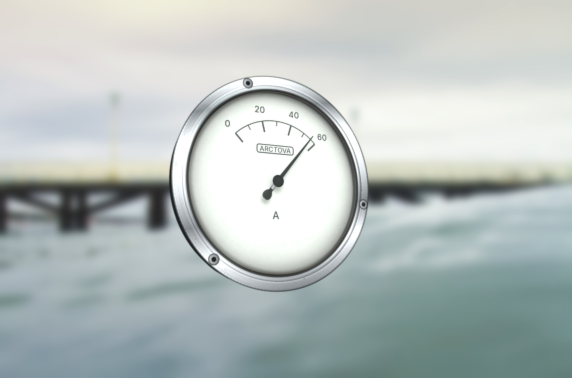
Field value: 55 (A)
